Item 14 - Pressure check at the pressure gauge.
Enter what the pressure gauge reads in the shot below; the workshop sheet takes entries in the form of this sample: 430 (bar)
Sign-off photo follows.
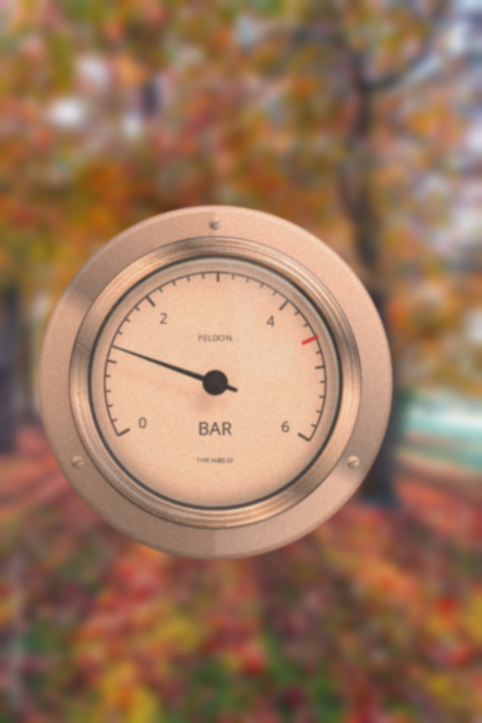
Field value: 1.2 (bar)
